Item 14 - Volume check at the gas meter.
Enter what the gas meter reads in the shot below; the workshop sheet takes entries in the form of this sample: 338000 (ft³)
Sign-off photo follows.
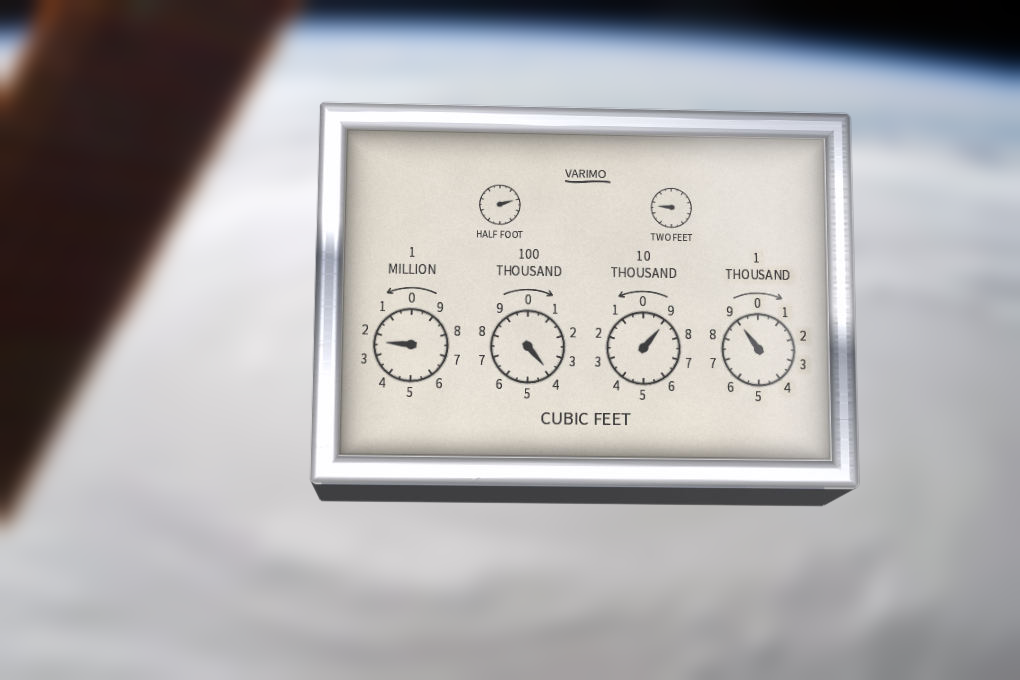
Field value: 238900 (ft³)
